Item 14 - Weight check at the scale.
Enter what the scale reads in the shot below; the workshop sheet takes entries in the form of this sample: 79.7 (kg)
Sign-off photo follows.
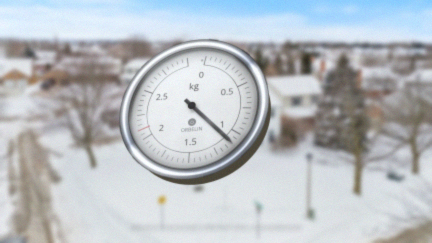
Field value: 1.1 (kg)
